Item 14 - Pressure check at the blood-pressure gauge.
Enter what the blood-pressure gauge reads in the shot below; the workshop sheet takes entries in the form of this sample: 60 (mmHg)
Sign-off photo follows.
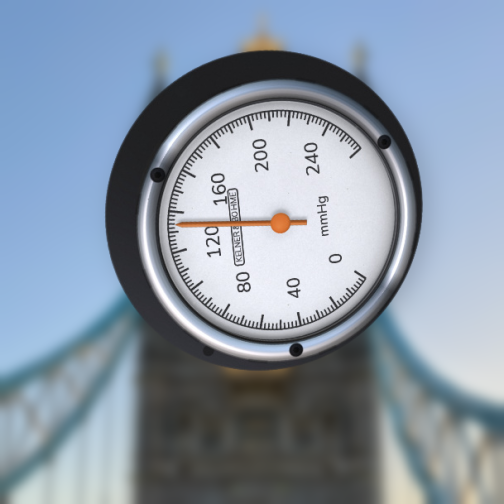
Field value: 134 (mmHg)
